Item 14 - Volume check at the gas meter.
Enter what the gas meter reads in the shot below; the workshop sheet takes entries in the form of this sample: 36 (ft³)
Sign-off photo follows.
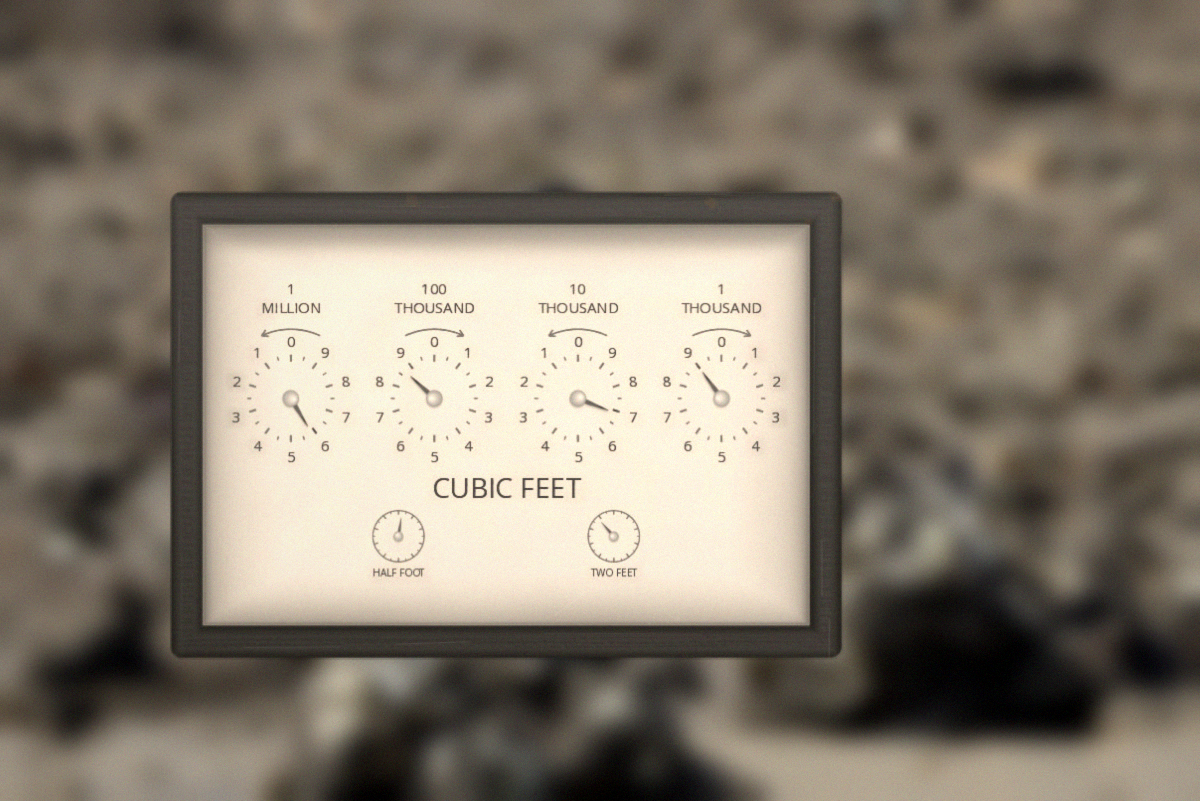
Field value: 586900 (ft³)
